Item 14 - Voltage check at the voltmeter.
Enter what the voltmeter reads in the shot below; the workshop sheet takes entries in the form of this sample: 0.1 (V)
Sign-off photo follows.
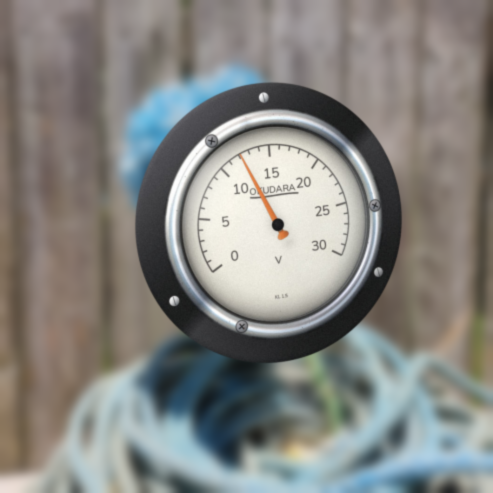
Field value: 12 (V)
